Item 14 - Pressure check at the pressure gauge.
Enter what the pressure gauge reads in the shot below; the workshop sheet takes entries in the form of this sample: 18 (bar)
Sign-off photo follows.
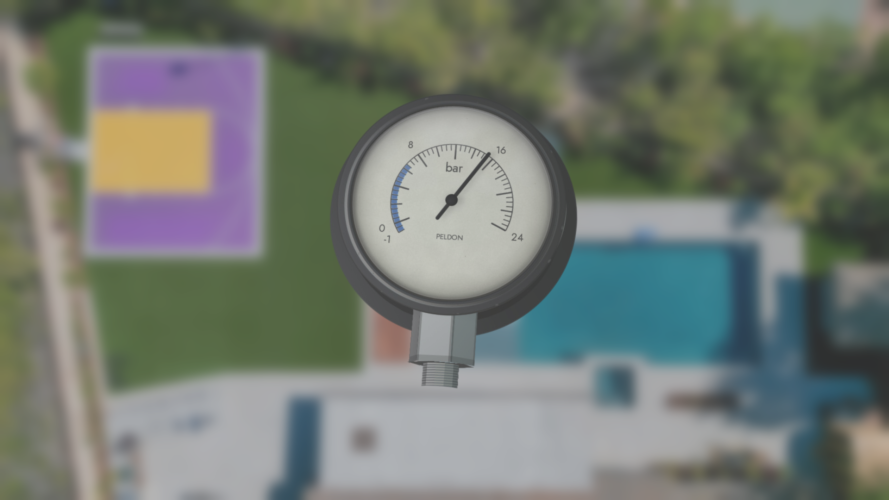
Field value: 15.5 (bar)
